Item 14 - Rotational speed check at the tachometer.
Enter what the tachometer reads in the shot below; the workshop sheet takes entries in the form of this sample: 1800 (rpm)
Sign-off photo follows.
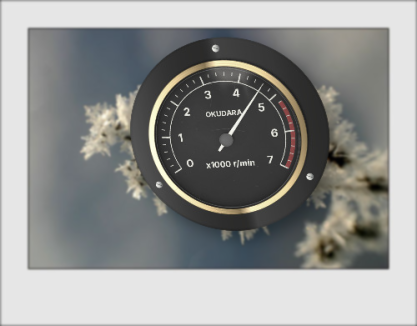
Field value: 4600 (rpm)
